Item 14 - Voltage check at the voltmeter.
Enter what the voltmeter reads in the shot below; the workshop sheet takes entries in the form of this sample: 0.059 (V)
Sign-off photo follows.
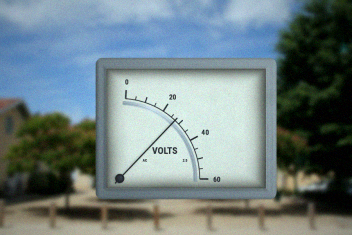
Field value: 27.5 (V)
